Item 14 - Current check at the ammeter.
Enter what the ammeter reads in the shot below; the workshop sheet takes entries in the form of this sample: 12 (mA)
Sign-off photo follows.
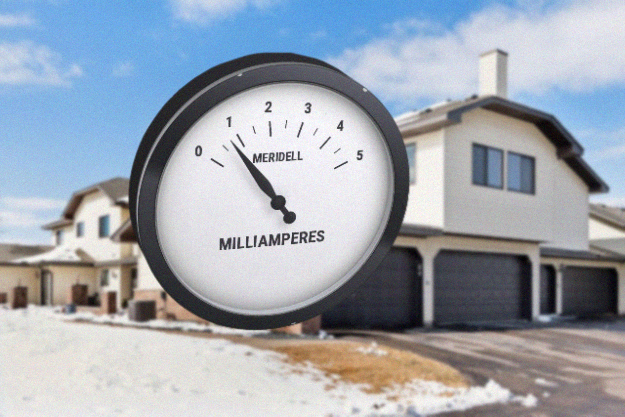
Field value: 0.75 (mA)
